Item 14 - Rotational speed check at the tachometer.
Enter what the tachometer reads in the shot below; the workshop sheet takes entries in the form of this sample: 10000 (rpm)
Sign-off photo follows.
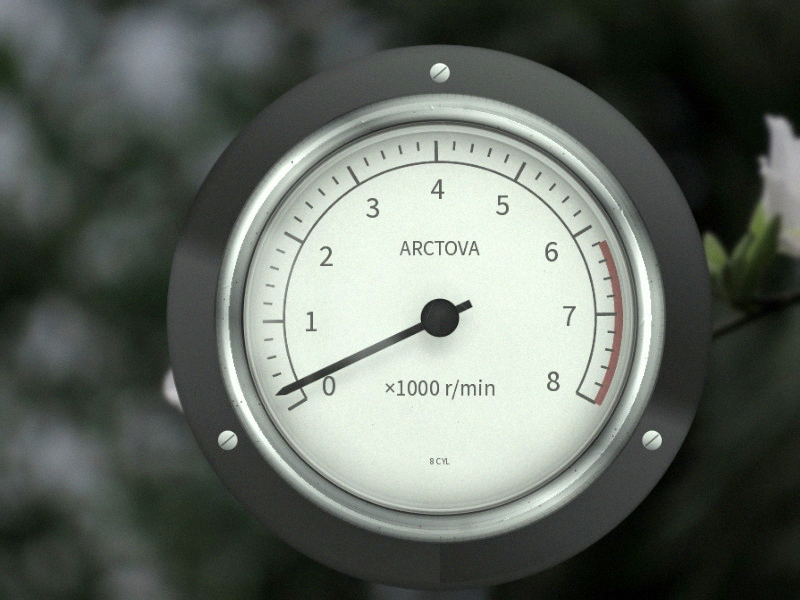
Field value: 200 (rpm)
